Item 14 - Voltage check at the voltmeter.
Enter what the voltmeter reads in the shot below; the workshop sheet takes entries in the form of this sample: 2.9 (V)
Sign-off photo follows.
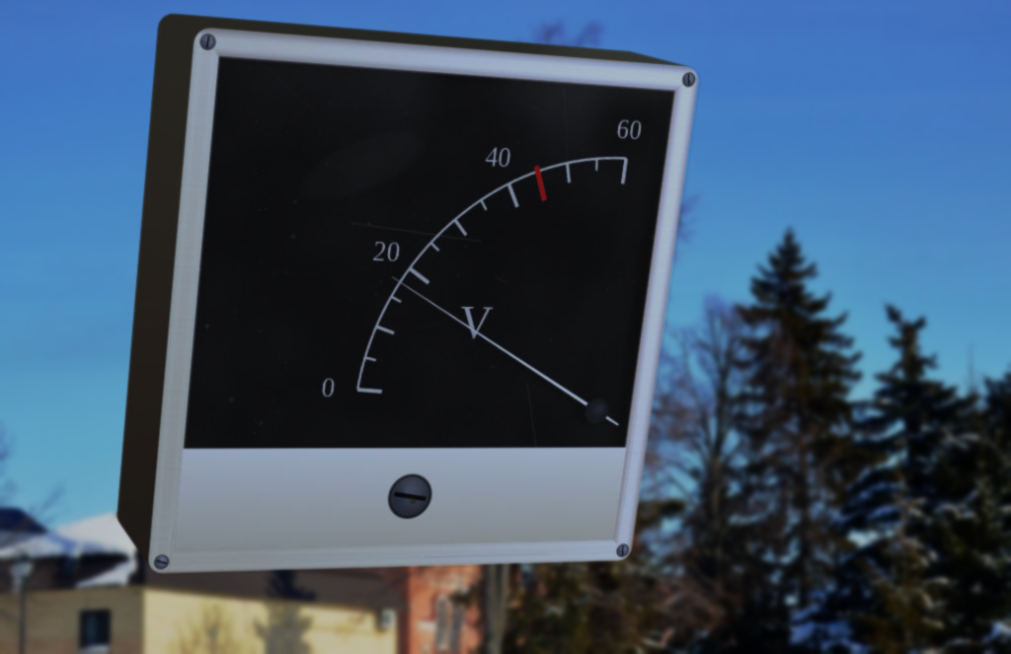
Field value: 17.5 (V)
